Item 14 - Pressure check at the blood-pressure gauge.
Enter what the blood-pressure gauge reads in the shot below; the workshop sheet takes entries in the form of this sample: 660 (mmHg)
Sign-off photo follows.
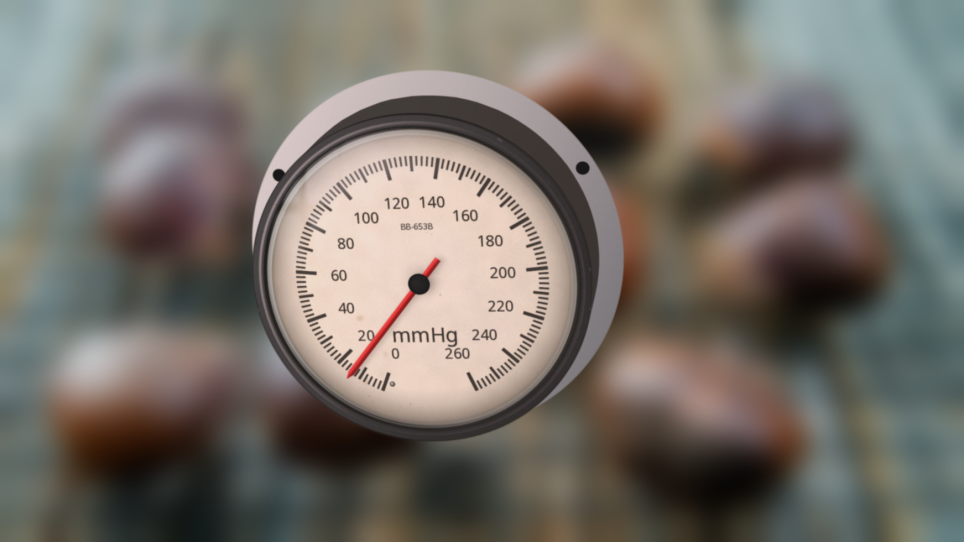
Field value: 14 (mmHg)
